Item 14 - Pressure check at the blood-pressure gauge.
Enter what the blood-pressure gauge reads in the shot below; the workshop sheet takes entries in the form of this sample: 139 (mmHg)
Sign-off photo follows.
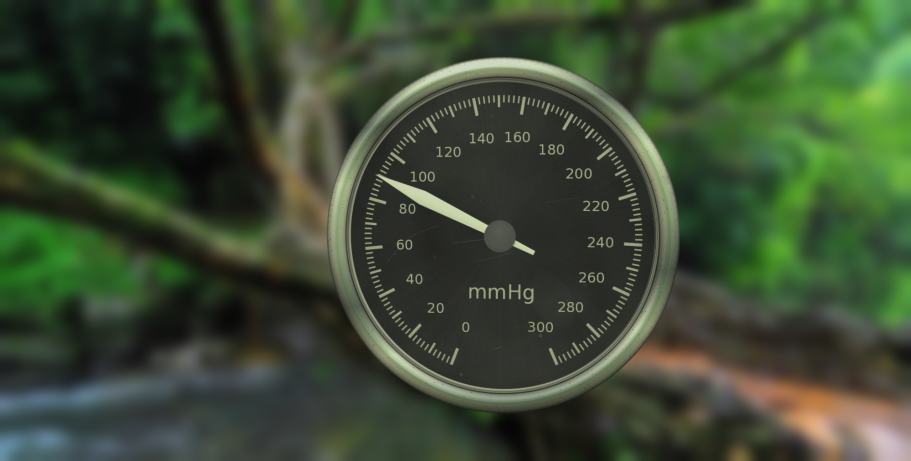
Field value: 90 (mmHg)
